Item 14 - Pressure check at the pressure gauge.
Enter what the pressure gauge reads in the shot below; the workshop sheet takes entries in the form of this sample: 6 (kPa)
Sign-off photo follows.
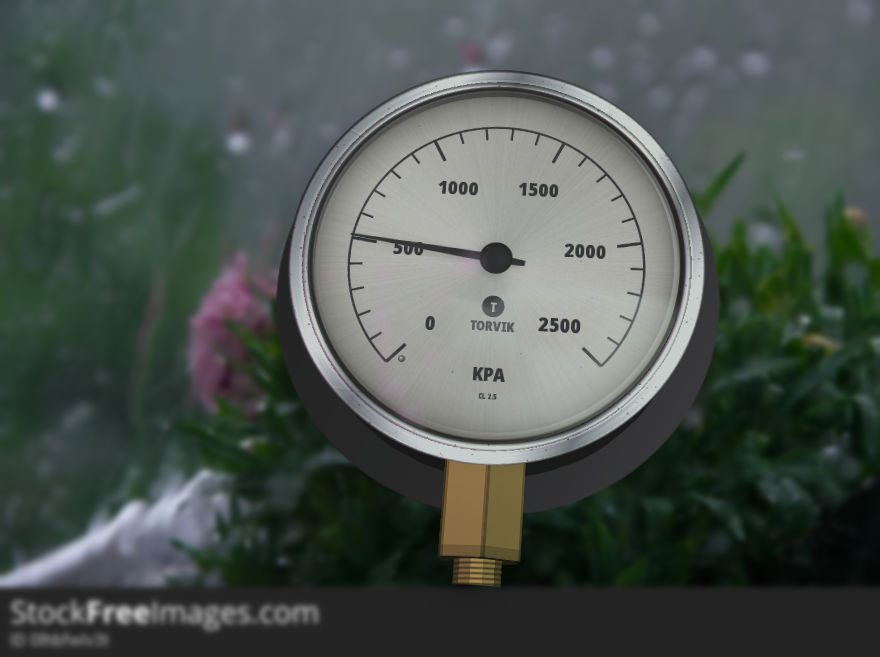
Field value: 500 (kPa)
